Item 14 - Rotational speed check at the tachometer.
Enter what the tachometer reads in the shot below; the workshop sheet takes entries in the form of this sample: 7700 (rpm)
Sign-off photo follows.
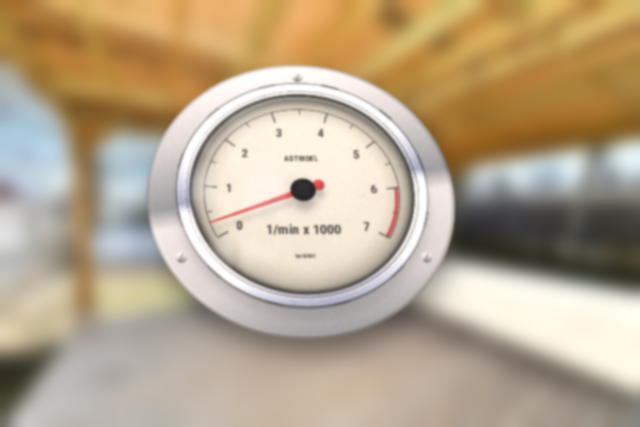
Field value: 250 (rpm)
